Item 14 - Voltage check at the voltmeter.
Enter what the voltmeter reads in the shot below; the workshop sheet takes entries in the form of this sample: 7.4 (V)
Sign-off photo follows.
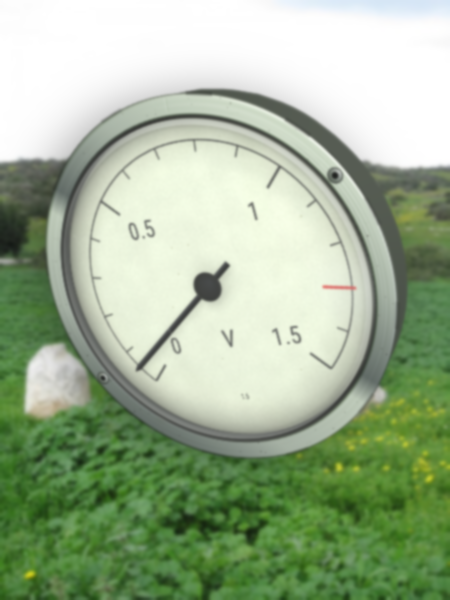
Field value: 0.05 (V)
